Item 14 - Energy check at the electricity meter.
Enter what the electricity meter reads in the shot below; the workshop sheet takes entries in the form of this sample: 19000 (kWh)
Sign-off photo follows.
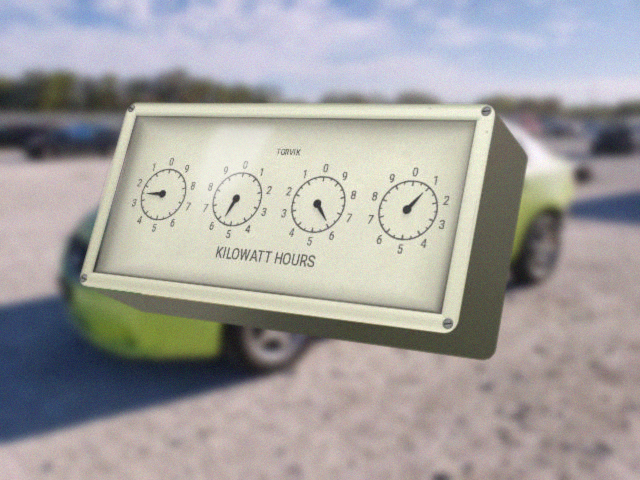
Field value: 2561 (kWh)
